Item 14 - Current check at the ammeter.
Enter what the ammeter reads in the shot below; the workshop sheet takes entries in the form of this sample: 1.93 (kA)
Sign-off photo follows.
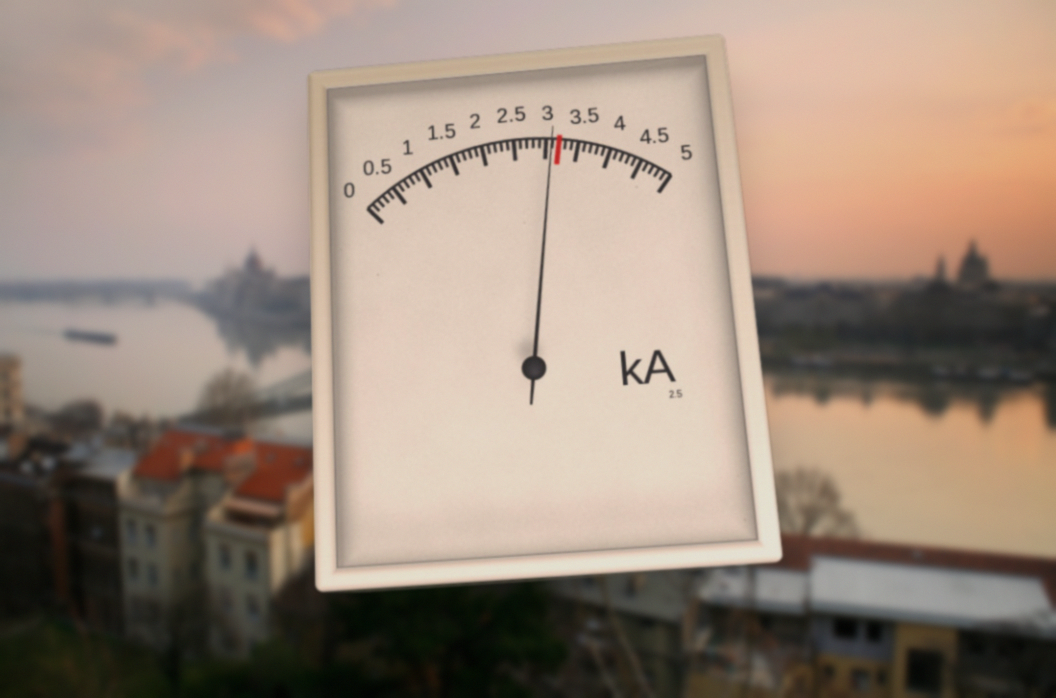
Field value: 3.1 (kA)
